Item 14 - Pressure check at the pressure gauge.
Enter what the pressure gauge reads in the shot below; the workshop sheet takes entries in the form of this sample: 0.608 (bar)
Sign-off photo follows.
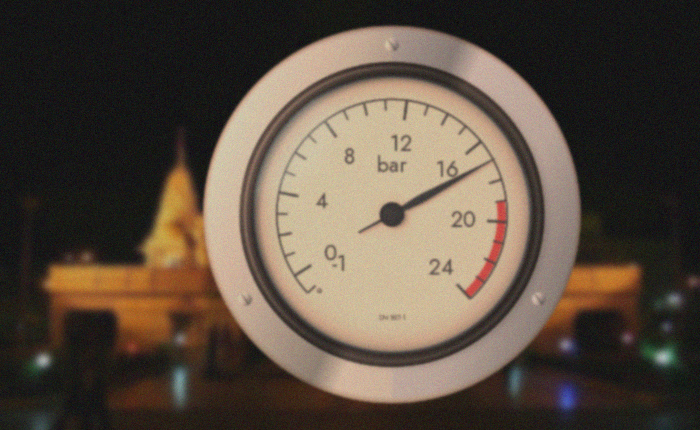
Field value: 17 (bar)
